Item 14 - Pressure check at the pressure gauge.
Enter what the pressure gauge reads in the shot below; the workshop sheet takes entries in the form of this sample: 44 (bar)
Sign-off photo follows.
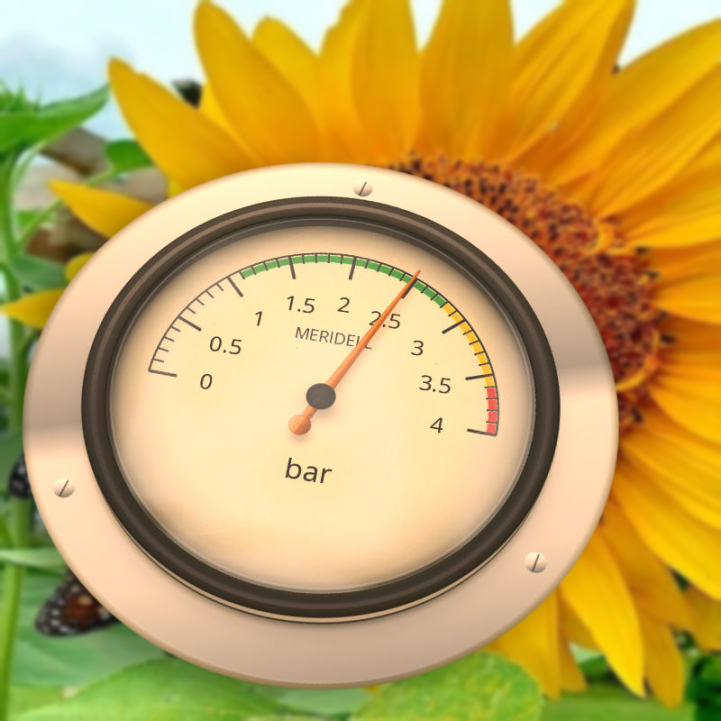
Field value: 2.5 (bar)
